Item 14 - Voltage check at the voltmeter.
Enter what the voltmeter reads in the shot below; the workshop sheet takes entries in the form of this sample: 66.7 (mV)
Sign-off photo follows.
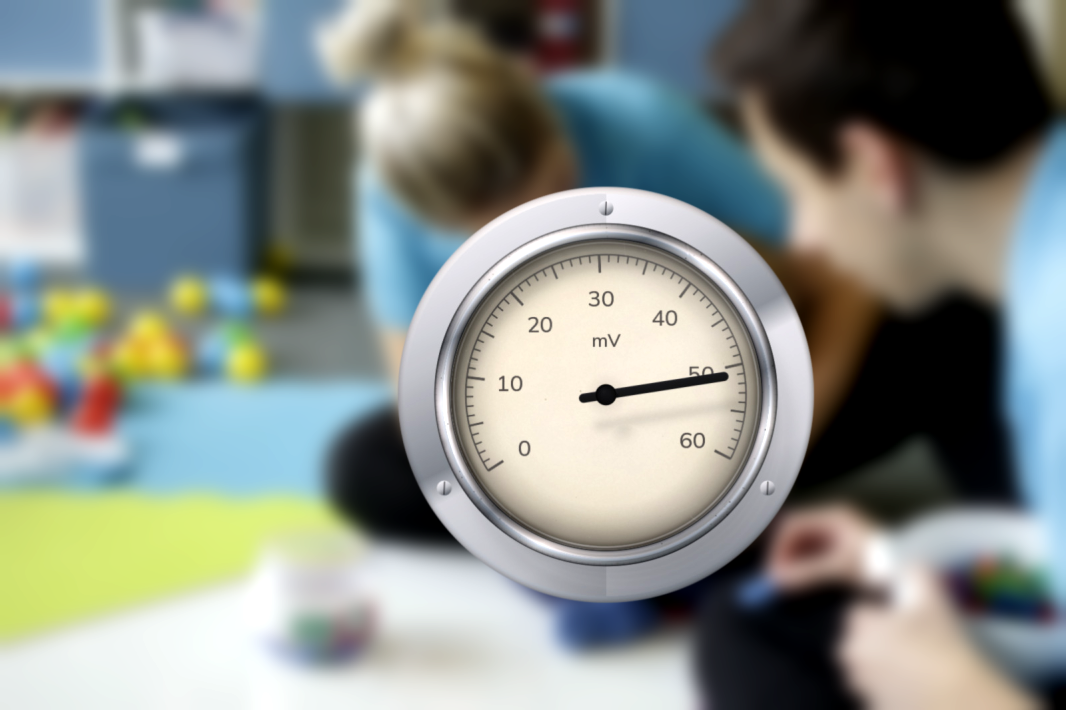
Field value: 51 (mV)
